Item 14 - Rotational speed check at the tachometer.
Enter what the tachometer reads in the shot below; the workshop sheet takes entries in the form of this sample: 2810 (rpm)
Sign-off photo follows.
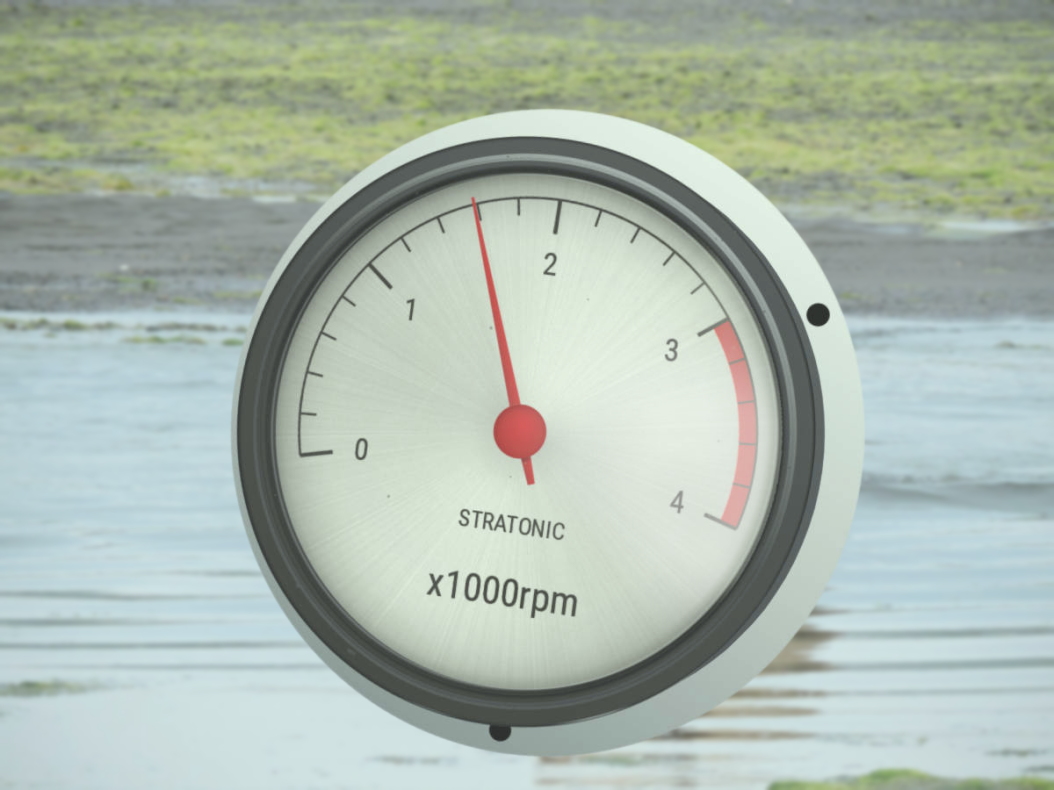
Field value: 1600 (rpm)
